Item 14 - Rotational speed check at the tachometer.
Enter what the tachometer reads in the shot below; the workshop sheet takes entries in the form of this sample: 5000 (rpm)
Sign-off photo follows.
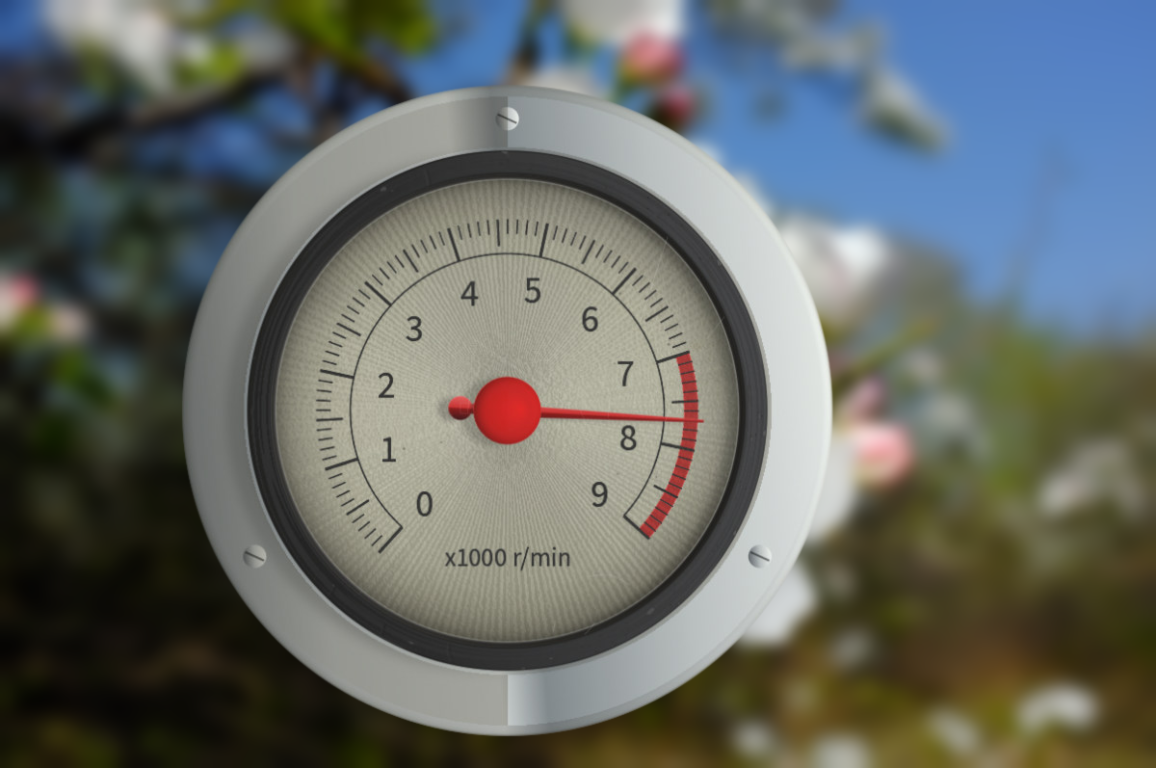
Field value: 7700 (rpm)
